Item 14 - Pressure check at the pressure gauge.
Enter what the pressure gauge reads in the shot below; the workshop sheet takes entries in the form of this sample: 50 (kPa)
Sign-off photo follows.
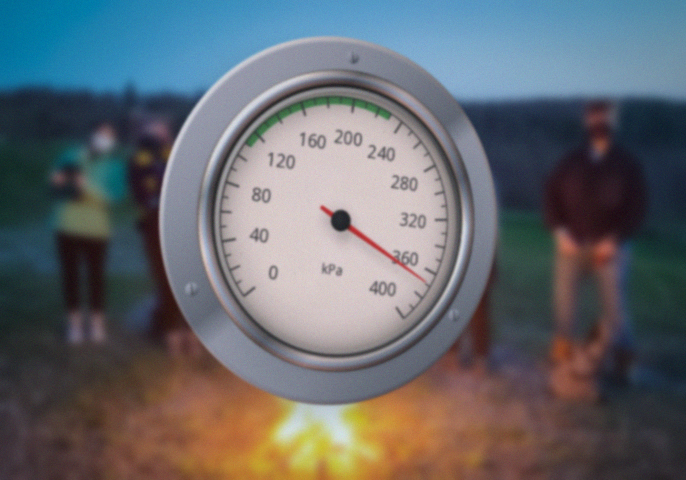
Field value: 370 (kPa)
